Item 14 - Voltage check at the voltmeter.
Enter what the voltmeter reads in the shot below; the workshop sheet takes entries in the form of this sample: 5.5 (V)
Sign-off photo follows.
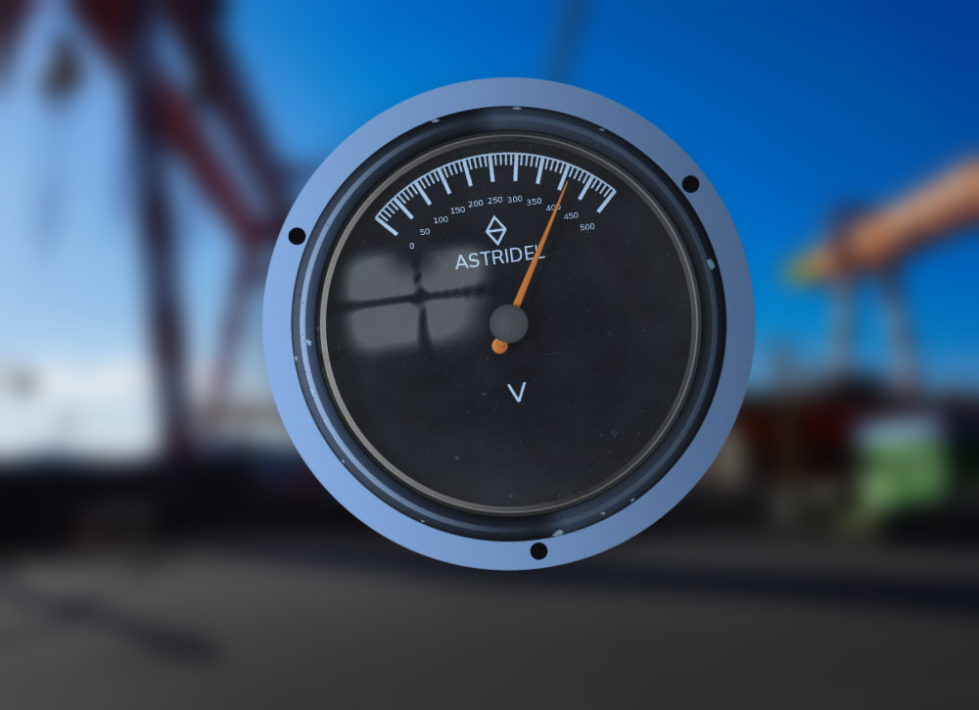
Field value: 410 (V)
